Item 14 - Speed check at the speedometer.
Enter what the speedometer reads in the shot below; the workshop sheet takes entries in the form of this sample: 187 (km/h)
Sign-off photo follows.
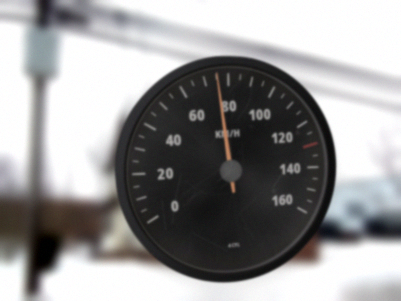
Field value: 75 (km/h)
